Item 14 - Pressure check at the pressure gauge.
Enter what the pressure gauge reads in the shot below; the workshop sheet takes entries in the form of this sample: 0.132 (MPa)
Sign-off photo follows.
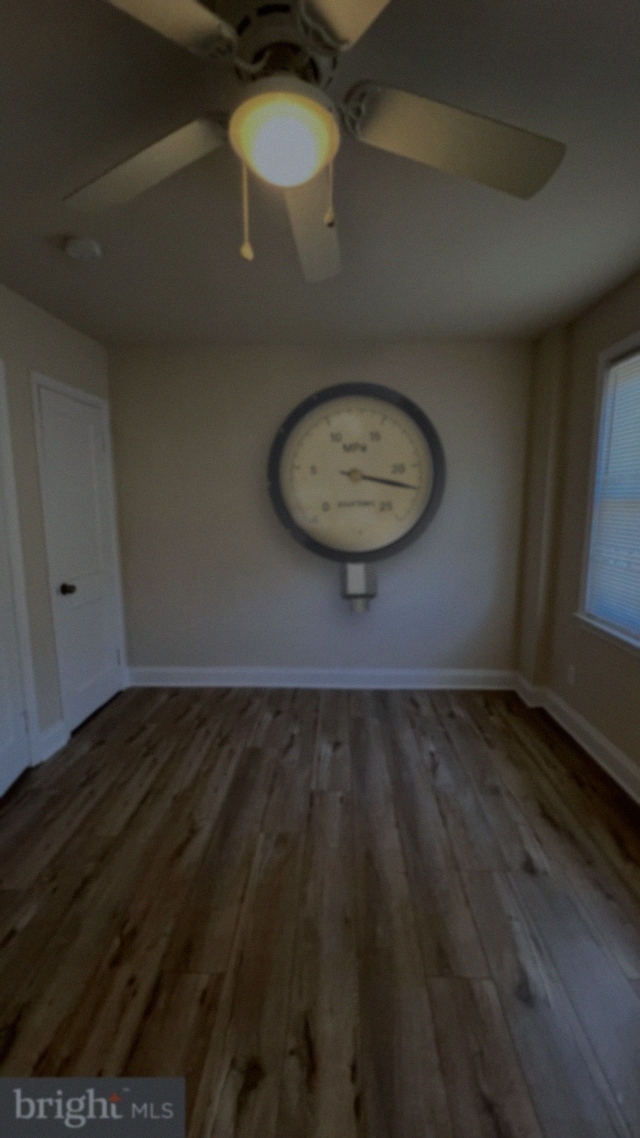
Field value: 22 (MPa)
